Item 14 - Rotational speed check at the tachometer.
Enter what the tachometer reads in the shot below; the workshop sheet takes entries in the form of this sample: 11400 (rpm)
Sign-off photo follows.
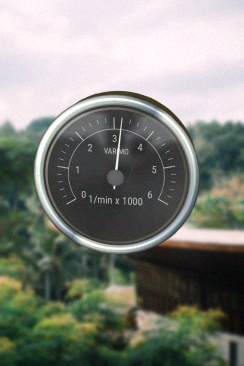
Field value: 3200 (rpm)
